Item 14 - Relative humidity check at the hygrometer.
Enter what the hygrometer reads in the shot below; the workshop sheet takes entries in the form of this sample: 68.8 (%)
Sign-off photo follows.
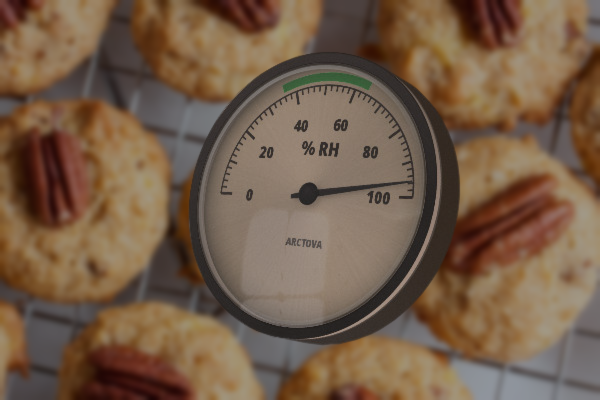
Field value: 96 (%)
